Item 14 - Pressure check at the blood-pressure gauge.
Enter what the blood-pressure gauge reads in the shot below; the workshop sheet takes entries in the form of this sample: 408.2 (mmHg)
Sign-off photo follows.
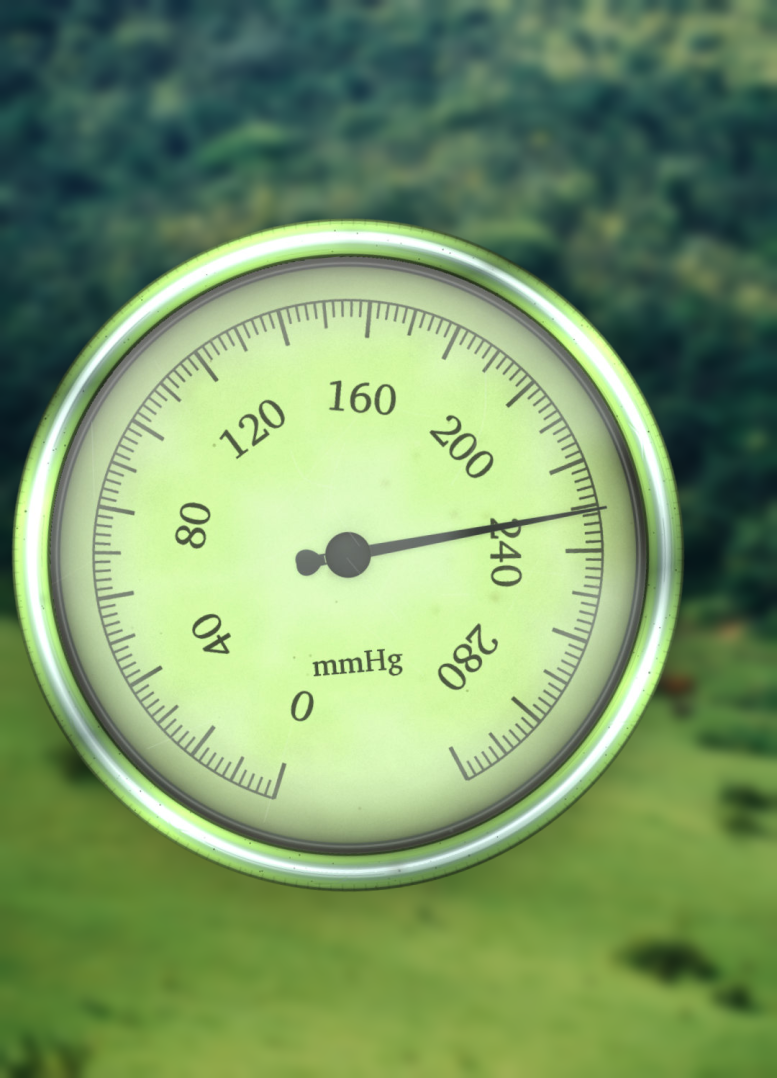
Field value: 231 (mmHg)
